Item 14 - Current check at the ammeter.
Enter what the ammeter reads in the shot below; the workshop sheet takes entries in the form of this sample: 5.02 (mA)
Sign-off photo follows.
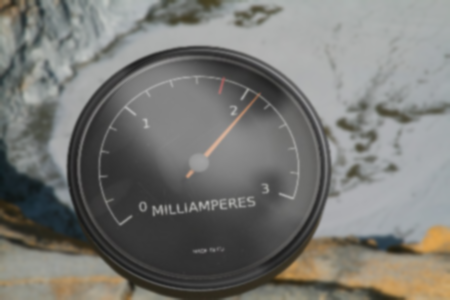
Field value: 2.1 (mA)
